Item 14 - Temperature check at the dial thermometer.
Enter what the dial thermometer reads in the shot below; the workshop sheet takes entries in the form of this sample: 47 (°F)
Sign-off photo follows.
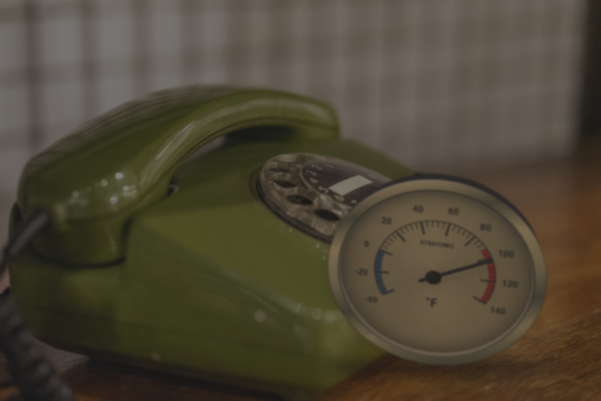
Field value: 100 (°F)
